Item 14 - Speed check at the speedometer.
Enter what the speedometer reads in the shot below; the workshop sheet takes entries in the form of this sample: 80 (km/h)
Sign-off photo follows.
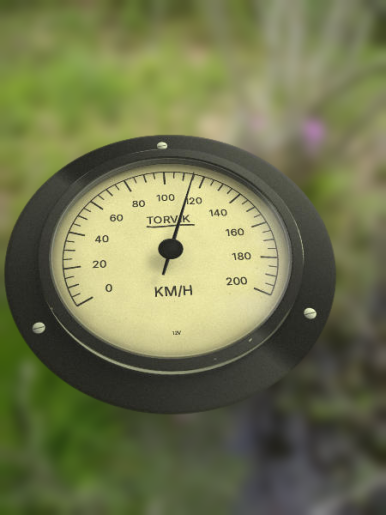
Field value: 115 (km/h)
